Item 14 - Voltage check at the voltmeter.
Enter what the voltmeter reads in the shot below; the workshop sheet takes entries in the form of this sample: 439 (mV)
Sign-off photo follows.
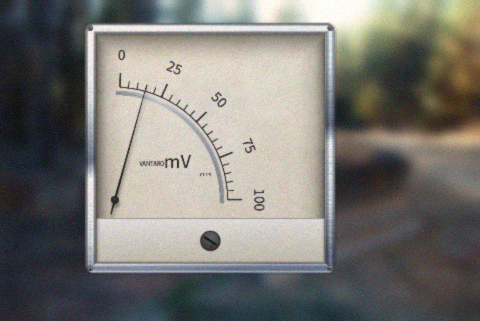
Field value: 15 (mV)
